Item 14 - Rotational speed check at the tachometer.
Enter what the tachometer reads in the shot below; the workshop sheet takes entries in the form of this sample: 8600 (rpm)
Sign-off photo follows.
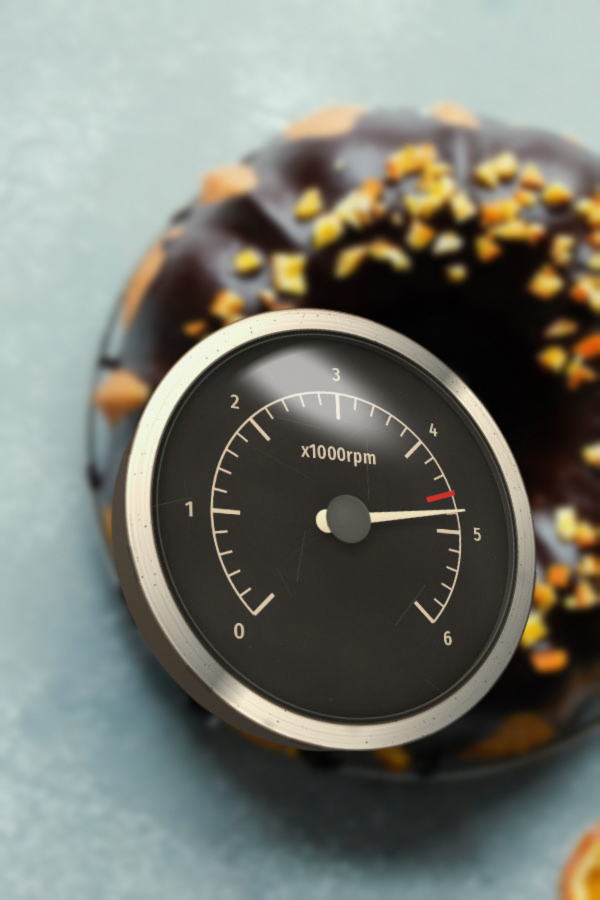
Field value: 4800 (rpm)
